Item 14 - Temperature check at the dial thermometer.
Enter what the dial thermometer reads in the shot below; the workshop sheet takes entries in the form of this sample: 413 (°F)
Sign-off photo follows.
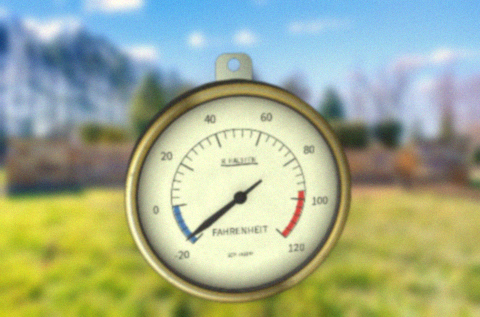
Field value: -16 (°F)
